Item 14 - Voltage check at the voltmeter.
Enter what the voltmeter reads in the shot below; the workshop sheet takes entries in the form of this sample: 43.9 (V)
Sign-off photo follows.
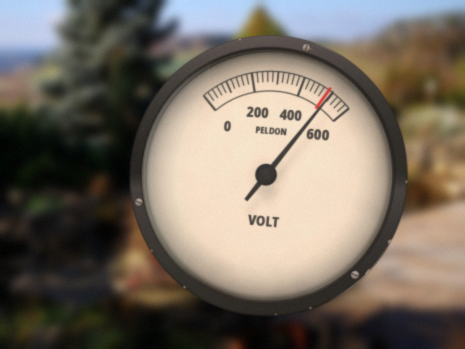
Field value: 520 (V)
